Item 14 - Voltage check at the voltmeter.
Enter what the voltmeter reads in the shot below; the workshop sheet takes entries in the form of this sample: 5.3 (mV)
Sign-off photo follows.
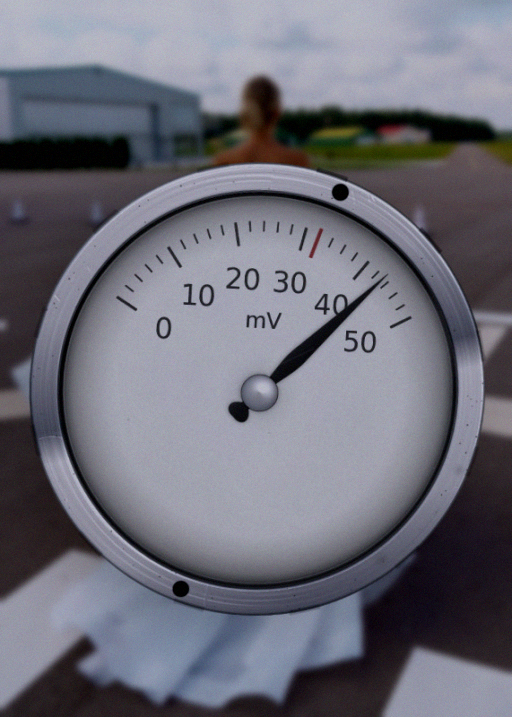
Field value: 43 (mV)
